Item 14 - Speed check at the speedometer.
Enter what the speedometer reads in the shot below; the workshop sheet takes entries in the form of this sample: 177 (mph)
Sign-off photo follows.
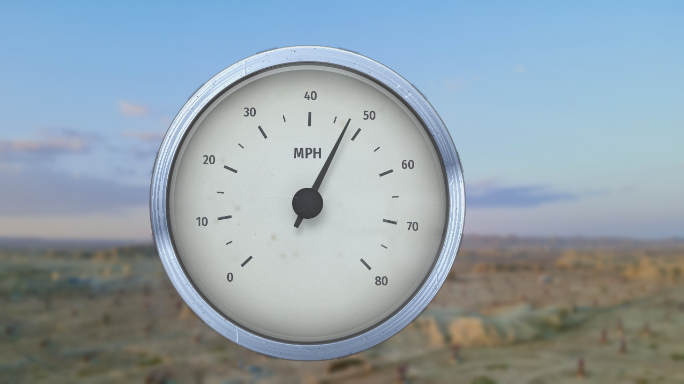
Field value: 47.5 (mph)
